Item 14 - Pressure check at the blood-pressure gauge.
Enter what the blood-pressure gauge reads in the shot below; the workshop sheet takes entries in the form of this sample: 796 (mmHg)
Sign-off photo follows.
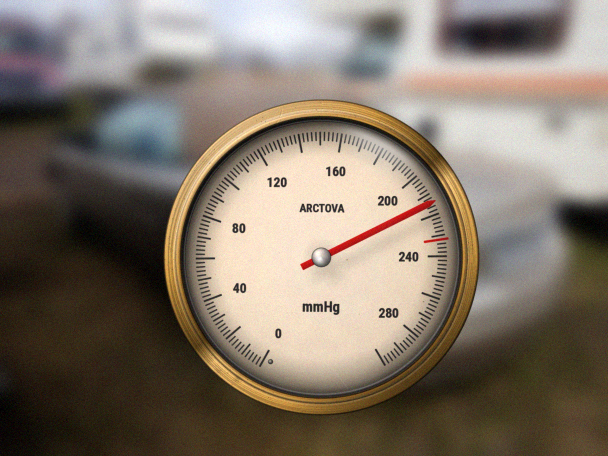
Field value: 214 (mmHg)
